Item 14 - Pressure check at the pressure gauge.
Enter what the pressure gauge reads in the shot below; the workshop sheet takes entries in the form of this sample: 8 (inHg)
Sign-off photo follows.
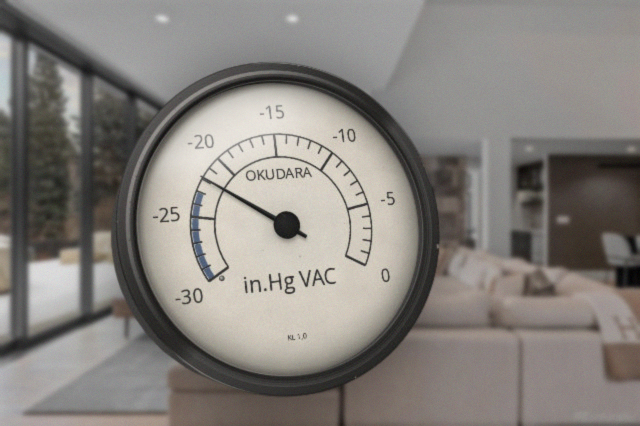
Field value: -22 (inHg)
